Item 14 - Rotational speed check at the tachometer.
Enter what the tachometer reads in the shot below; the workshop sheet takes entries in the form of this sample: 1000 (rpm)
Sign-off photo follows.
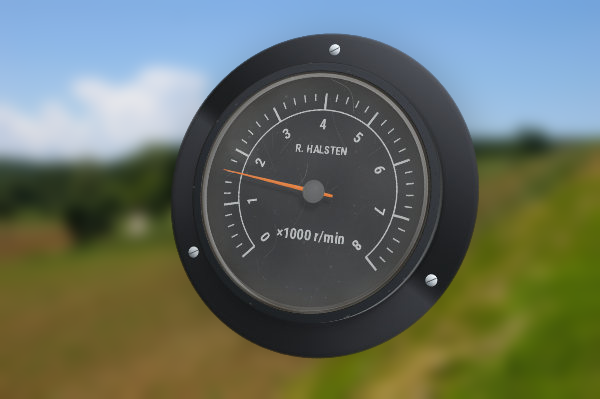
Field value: 1600 (rpm)
